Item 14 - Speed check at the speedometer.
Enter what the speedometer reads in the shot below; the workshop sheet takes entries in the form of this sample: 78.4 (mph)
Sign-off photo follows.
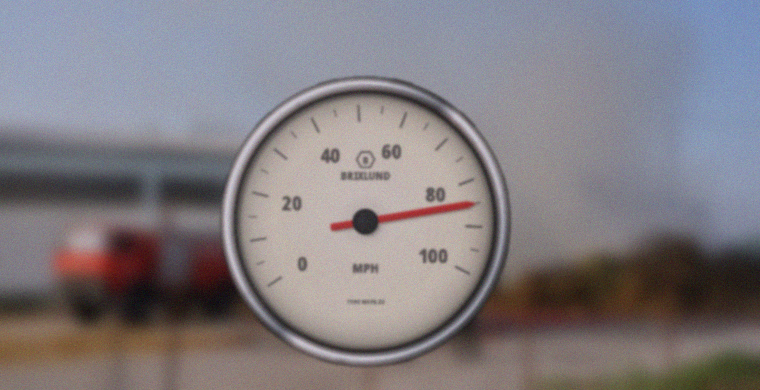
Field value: 85 (mph)
